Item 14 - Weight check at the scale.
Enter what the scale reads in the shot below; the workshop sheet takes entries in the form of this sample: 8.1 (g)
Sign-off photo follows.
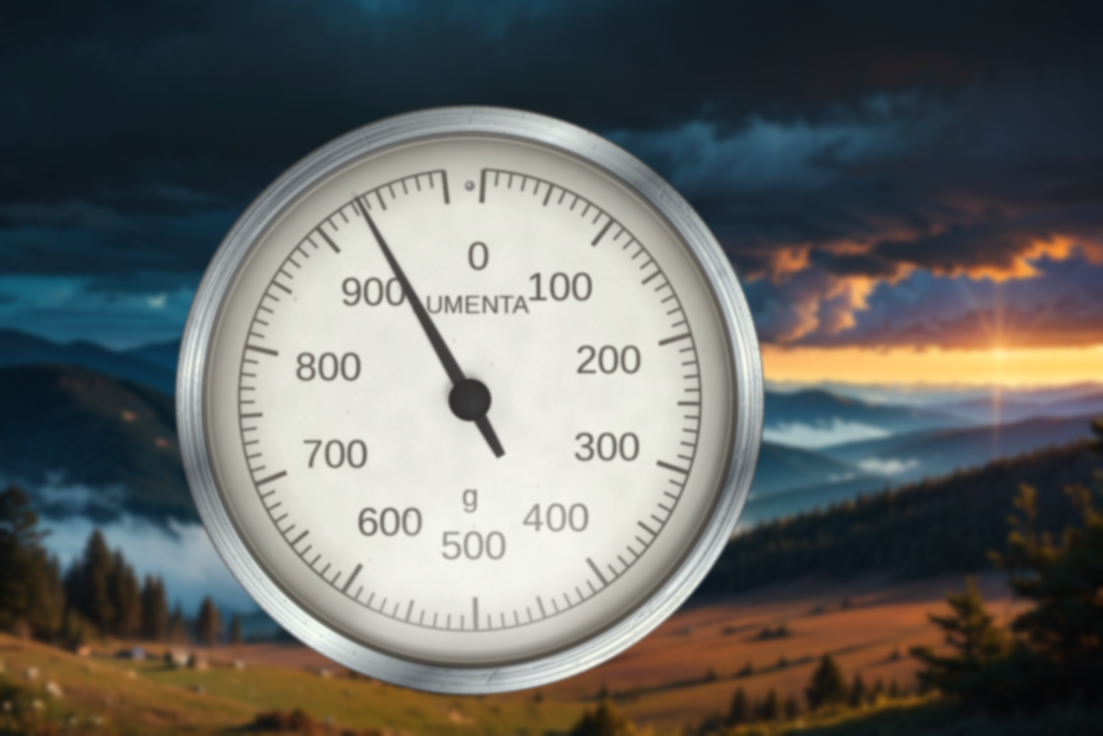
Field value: 935 (g)
